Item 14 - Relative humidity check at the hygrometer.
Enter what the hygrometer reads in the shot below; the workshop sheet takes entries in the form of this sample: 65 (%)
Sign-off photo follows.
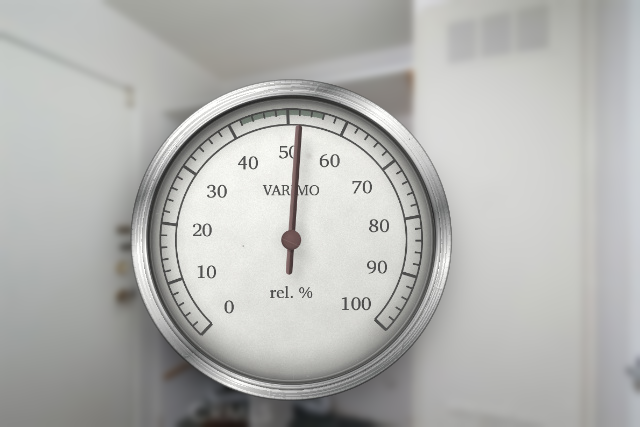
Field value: 52 (%)
